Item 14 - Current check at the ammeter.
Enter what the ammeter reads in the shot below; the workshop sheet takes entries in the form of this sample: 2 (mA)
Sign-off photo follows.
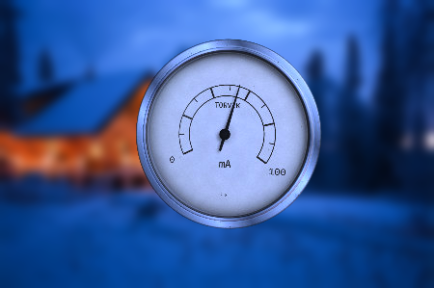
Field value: 55 (mA)
